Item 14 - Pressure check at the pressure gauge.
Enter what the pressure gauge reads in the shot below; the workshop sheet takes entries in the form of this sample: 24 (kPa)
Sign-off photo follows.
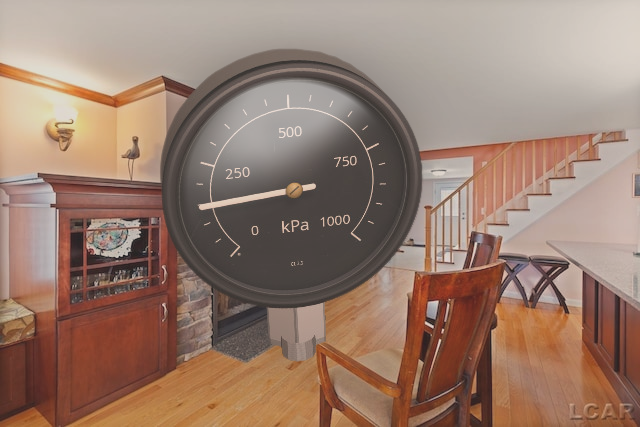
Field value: 150 (kPa)
